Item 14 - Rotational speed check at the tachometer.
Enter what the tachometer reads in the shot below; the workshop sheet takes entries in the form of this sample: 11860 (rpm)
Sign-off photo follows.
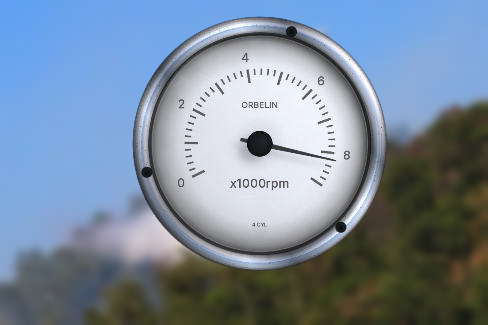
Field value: 8200 (rpm)
